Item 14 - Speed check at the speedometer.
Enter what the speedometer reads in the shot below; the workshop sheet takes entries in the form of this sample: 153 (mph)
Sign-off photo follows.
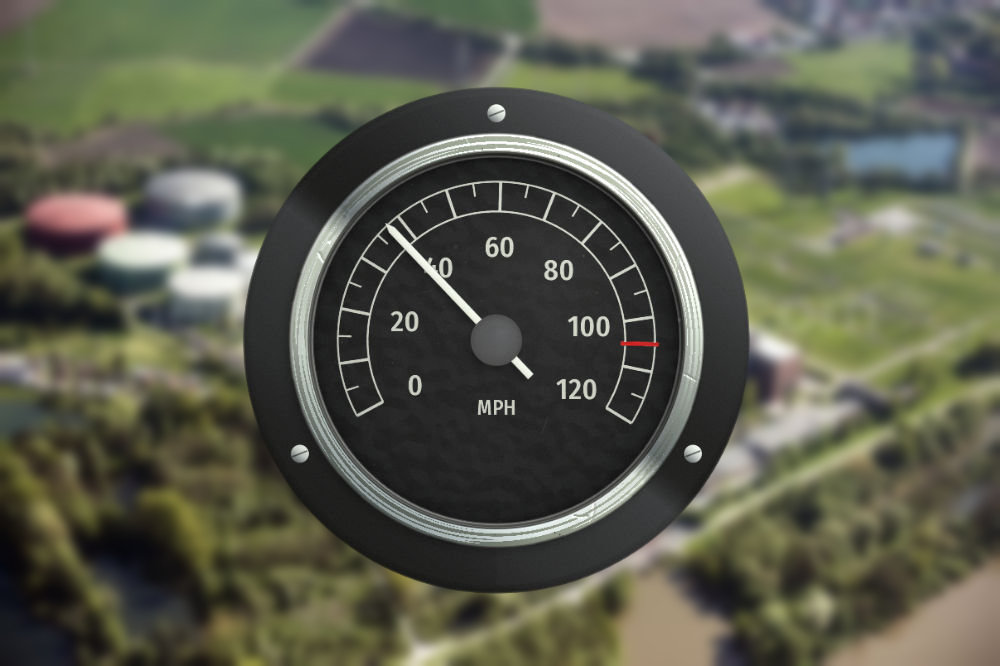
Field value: 37.5 (mph)
